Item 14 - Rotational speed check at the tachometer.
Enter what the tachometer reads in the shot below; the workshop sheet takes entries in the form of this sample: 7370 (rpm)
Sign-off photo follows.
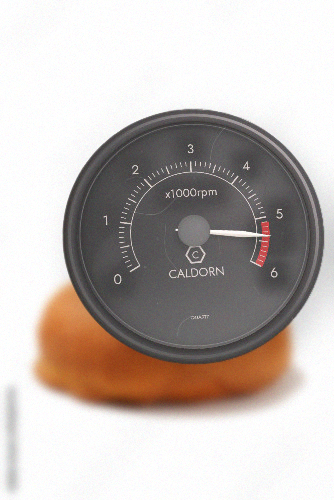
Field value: 5400 (rpm)
